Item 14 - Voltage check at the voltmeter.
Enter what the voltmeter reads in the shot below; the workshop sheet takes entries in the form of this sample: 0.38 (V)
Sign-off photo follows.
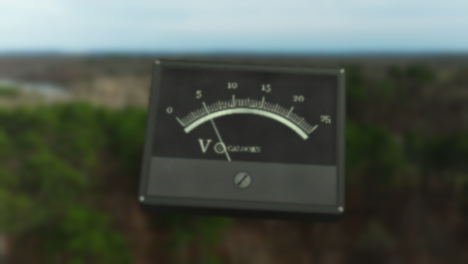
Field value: 5 (V)
